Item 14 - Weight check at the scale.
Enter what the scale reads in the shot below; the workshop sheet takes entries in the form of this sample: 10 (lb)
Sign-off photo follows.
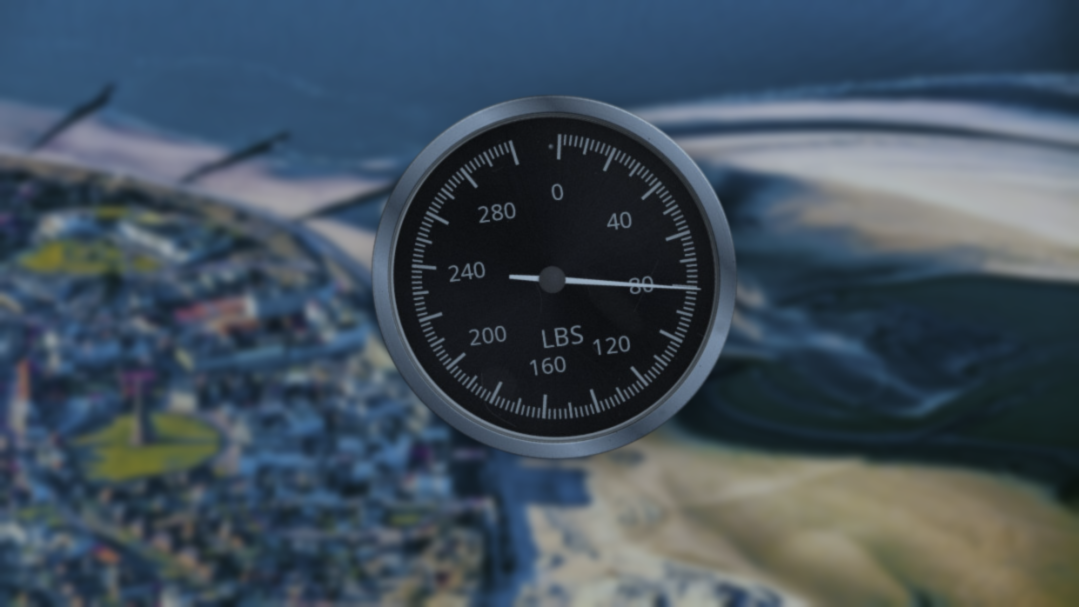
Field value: 80 (lb)
